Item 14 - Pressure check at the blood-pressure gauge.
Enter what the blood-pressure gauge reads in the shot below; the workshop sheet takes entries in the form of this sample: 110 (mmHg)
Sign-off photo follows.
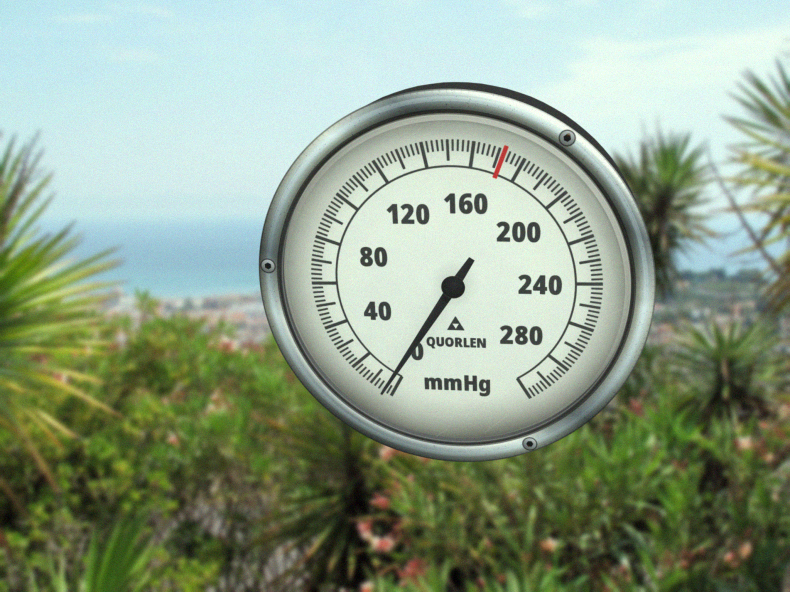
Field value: 4 (mmHg)
